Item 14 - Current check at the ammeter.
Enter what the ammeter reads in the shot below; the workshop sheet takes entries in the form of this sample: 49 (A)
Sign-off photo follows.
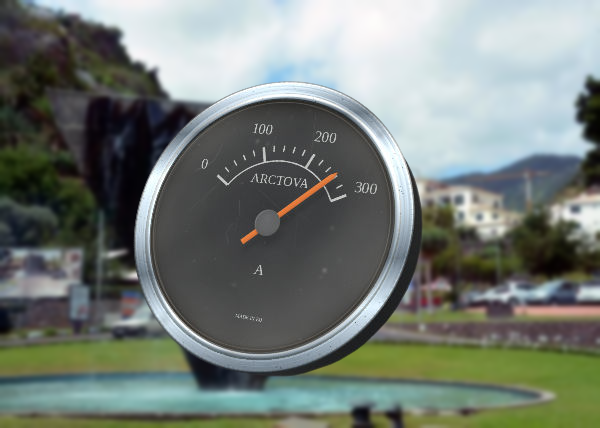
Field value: 260 (A)
